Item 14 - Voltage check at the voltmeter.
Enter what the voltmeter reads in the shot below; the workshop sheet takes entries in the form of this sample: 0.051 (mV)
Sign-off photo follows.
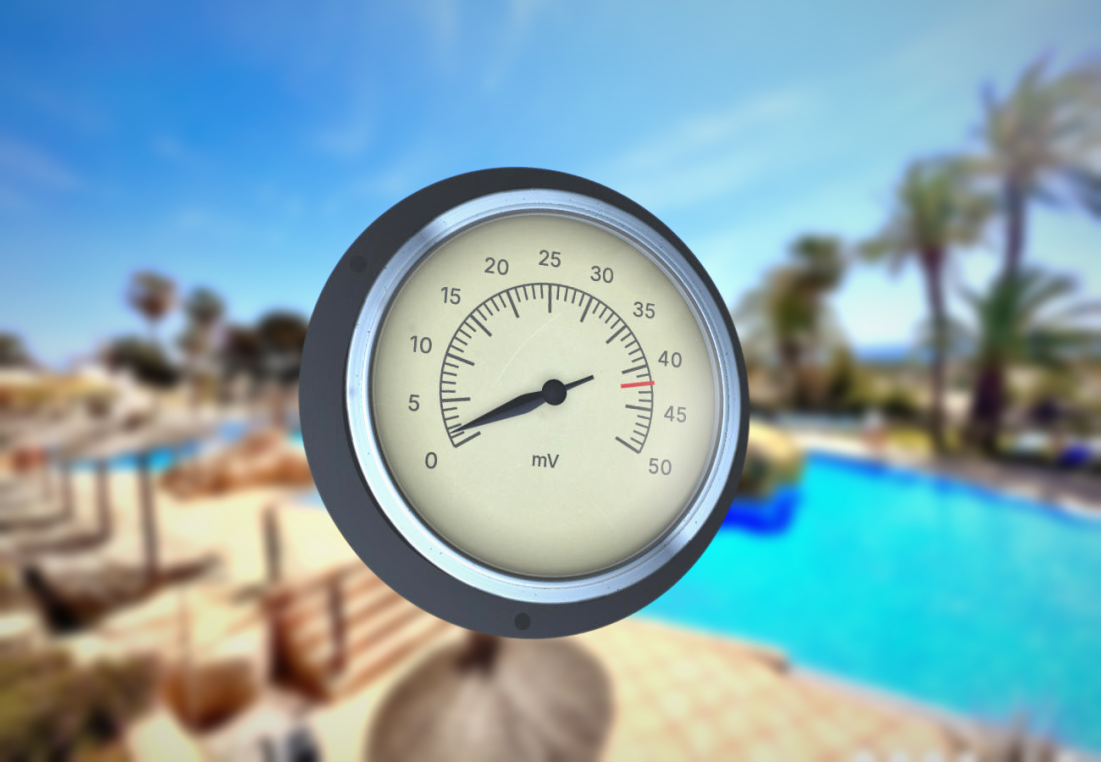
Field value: 1.5 (mV)
